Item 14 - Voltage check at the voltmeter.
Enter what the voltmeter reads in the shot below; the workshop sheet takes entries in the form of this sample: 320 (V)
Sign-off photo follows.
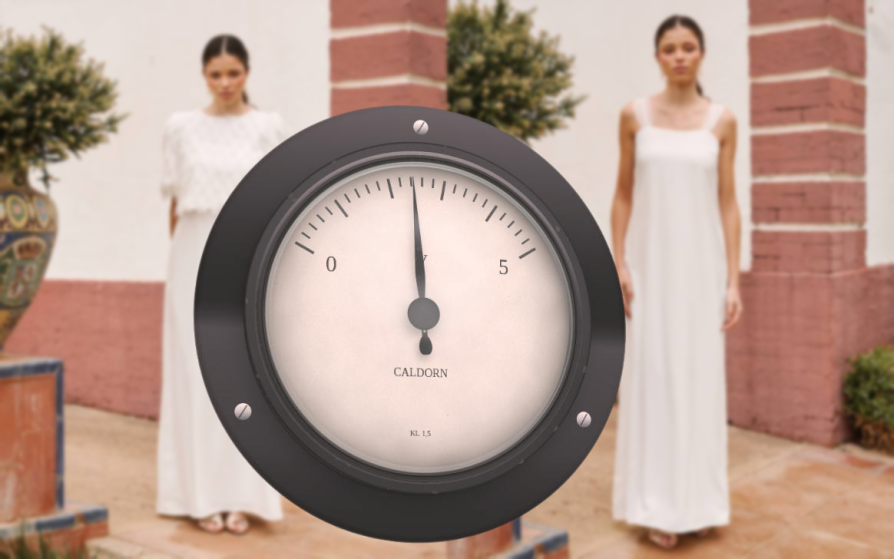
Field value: 2.4 (V)
